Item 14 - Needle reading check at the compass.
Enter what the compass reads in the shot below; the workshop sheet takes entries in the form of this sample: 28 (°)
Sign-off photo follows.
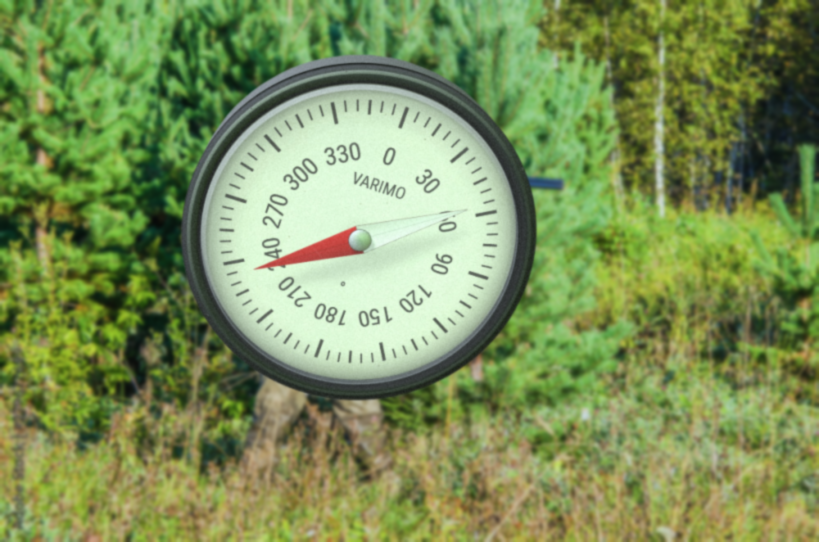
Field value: 235 (°)
